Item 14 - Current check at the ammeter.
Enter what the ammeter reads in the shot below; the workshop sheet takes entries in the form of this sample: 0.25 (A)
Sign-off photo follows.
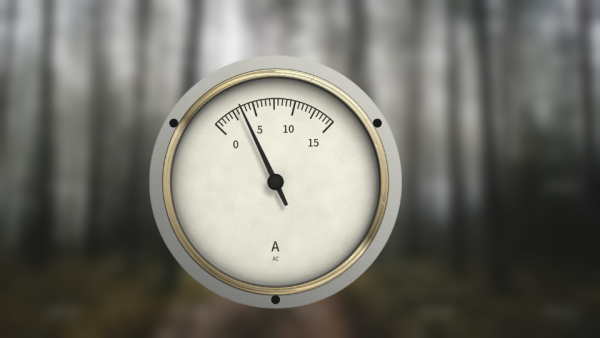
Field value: 3.5 (A)
